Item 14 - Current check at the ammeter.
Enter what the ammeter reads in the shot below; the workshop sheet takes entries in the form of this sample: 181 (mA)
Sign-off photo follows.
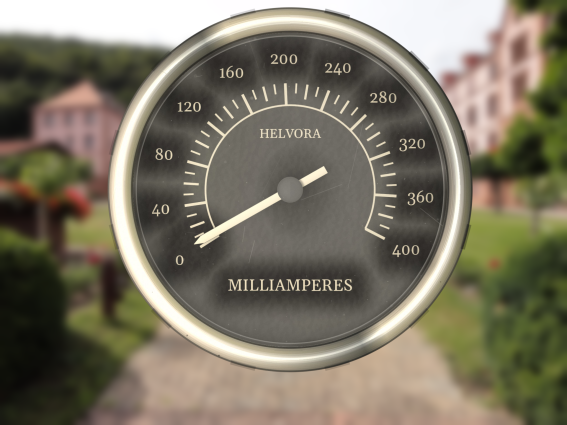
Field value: 5 (mA)
